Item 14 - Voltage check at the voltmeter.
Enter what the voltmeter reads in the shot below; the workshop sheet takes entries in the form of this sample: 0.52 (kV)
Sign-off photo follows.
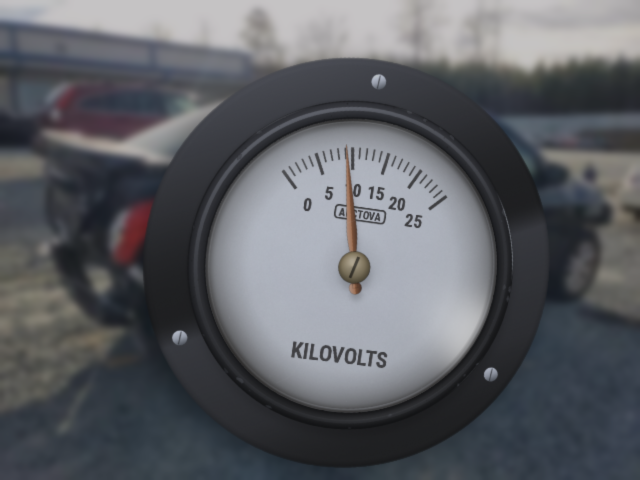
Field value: 9 (kV)
